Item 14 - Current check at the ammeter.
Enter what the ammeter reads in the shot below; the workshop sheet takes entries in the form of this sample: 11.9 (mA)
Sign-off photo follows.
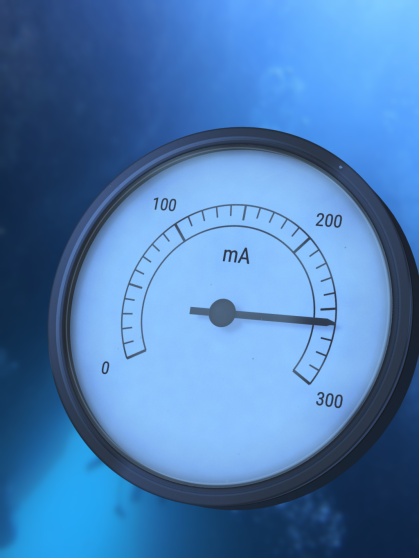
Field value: 260 (mA)
